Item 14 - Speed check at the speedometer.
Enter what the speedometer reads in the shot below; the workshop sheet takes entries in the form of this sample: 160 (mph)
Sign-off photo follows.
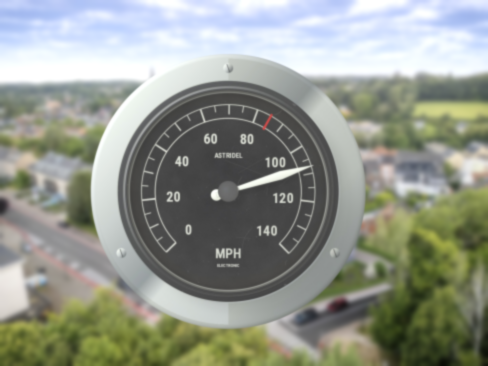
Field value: 107.5 (mph)
